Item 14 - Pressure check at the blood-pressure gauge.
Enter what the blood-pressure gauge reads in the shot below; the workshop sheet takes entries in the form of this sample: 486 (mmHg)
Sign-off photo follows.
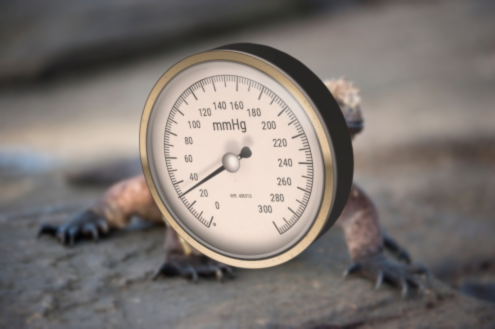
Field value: 30 (mmHg)
